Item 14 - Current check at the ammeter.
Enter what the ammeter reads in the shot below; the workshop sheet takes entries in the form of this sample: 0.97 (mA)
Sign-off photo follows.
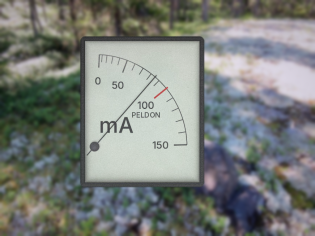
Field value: 85 (mA)
